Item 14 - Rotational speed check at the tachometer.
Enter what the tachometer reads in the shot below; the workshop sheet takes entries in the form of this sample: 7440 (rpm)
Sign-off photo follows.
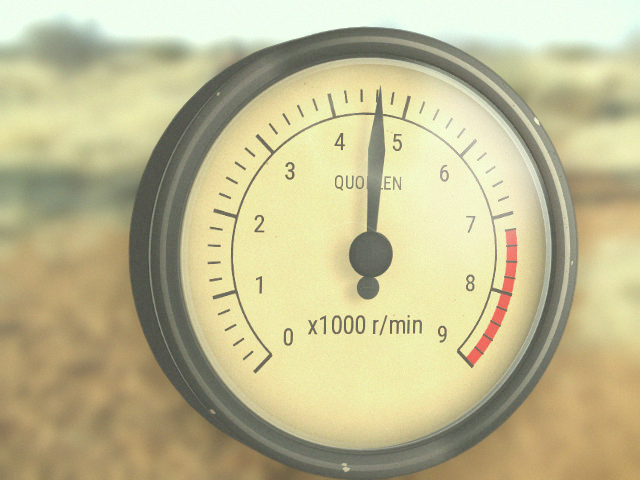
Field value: 4600 (rpm)
